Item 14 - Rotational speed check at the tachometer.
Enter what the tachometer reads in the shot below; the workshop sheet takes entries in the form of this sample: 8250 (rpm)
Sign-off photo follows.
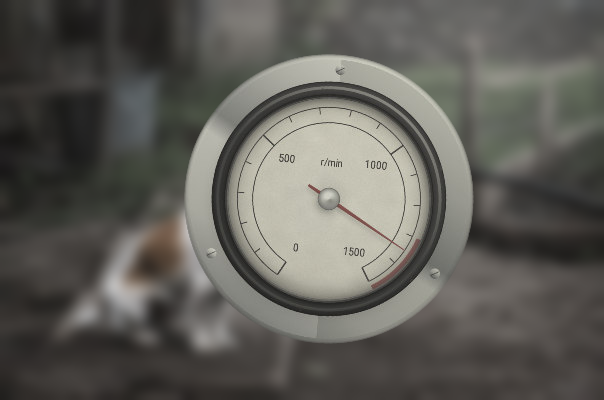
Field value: 1350 (rpm)
